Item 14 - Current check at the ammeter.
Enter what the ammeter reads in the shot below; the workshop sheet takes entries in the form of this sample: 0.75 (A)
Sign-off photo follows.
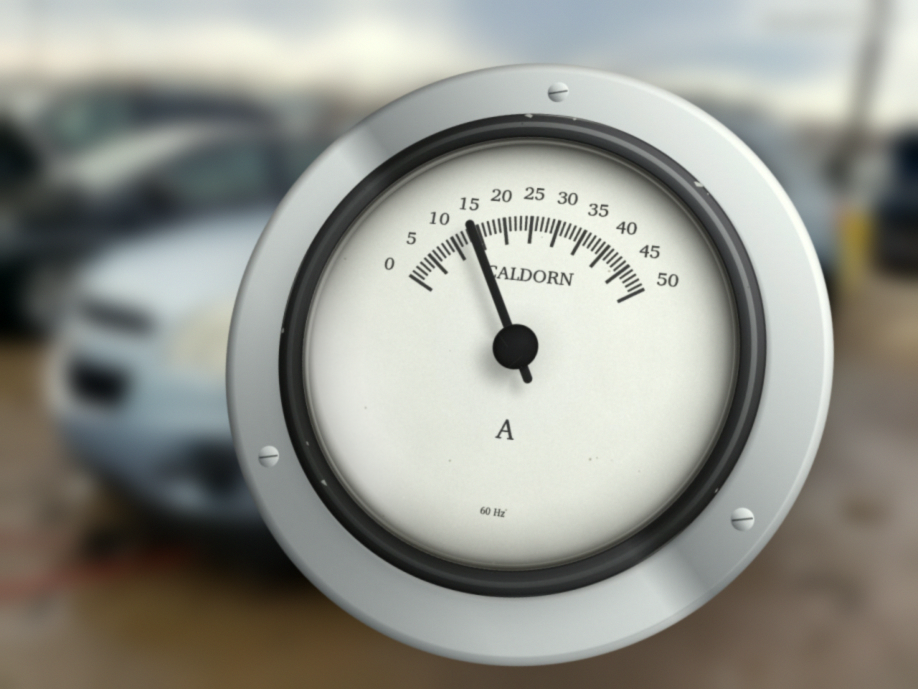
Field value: 14 (A)
